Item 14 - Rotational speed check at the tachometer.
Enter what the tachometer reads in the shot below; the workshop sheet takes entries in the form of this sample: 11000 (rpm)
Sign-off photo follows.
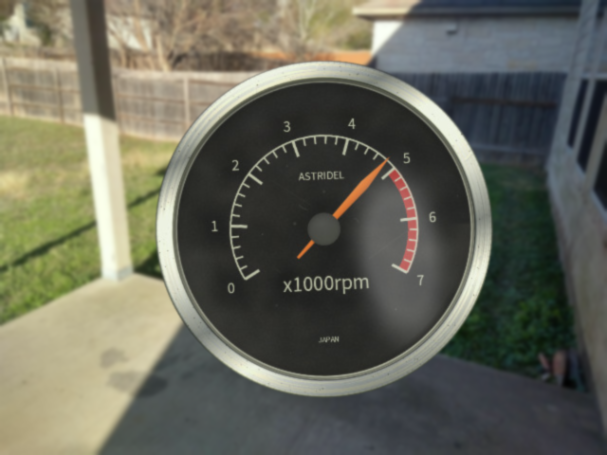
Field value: 4800 (rpm)
